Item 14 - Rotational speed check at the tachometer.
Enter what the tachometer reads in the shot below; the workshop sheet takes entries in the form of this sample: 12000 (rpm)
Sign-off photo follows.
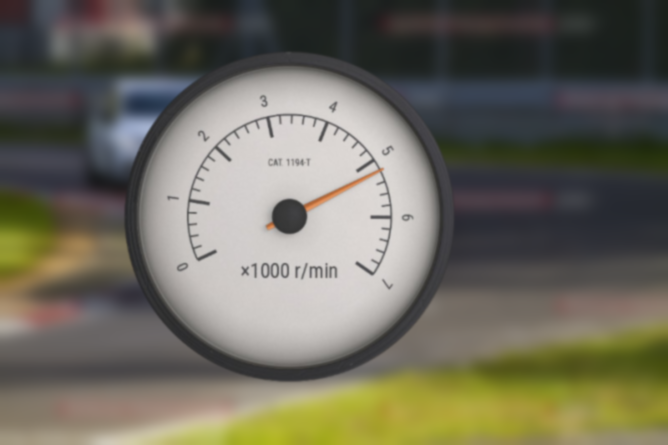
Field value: 5200 (rpm)
